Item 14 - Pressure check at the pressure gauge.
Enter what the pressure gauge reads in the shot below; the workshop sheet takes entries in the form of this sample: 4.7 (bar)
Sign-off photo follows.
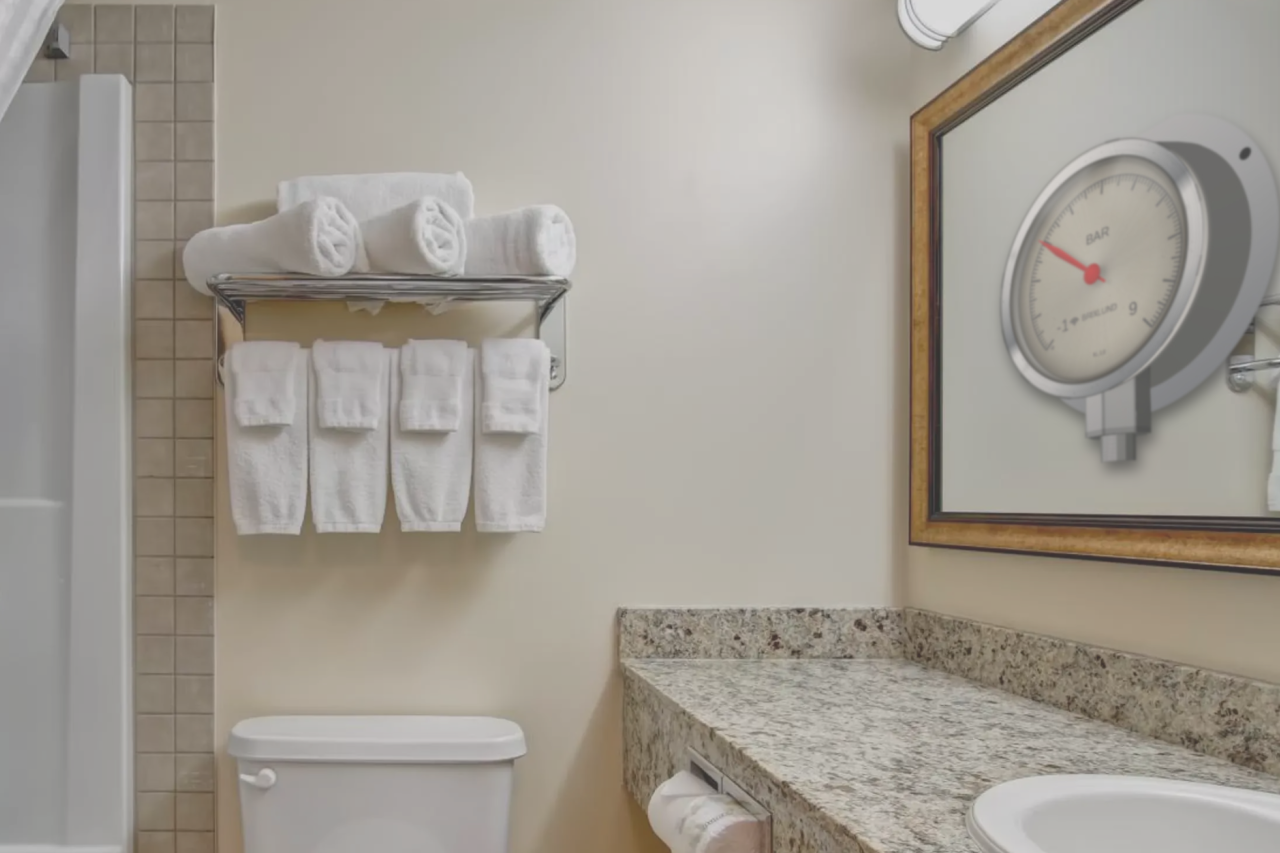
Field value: 2 (bar)
